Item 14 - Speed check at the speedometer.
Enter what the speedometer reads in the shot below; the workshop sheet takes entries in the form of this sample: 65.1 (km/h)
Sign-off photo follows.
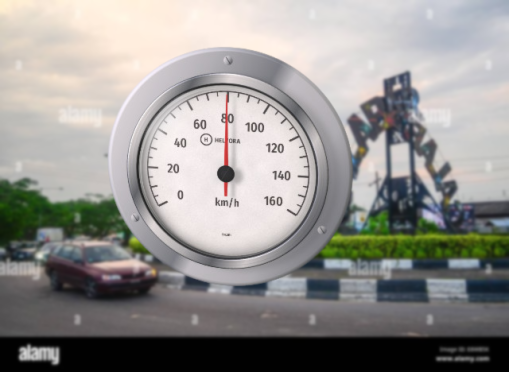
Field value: 80 (km/h)
